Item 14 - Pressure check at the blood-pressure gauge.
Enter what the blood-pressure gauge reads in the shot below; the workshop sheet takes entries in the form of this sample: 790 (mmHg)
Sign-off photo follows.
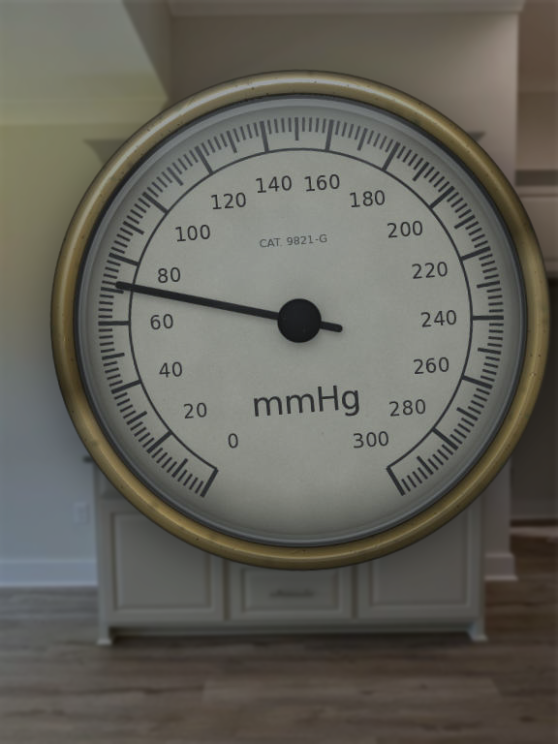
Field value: 72 (mmHg)
